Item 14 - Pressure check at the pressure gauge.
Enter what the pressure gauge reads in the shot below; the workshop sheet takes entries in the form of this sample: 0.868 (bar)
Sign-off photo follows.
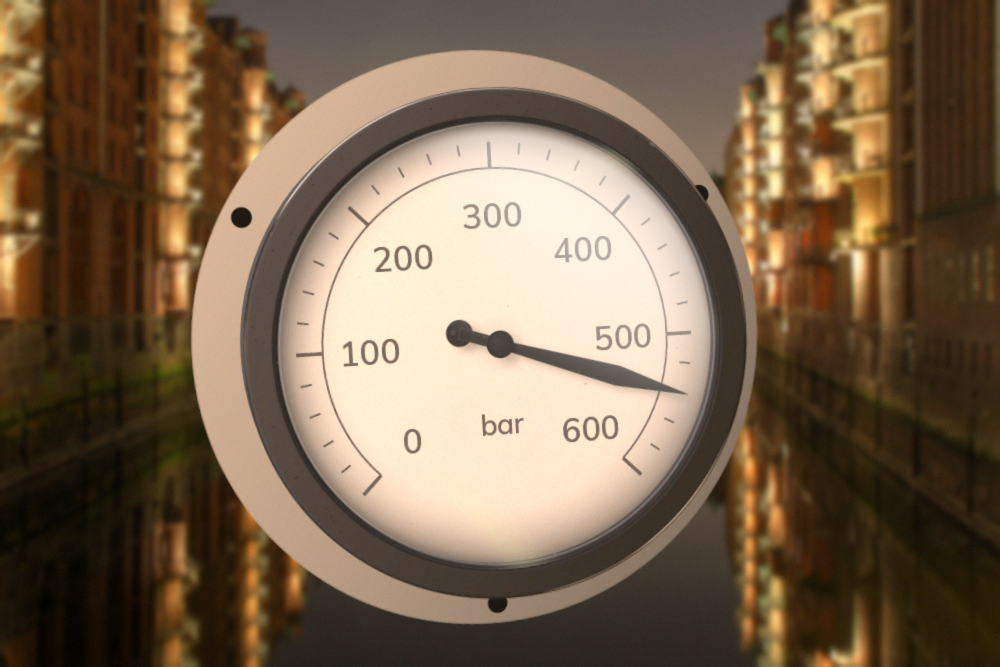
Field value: 540 (bar)
